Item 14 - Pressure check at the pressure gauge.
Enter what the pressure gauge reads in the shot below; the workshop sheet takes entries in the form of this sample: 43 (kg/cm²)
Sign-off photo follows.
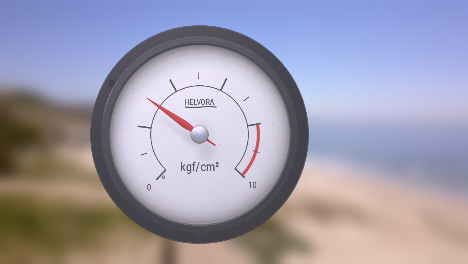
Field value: 3 (kg/cm²)
